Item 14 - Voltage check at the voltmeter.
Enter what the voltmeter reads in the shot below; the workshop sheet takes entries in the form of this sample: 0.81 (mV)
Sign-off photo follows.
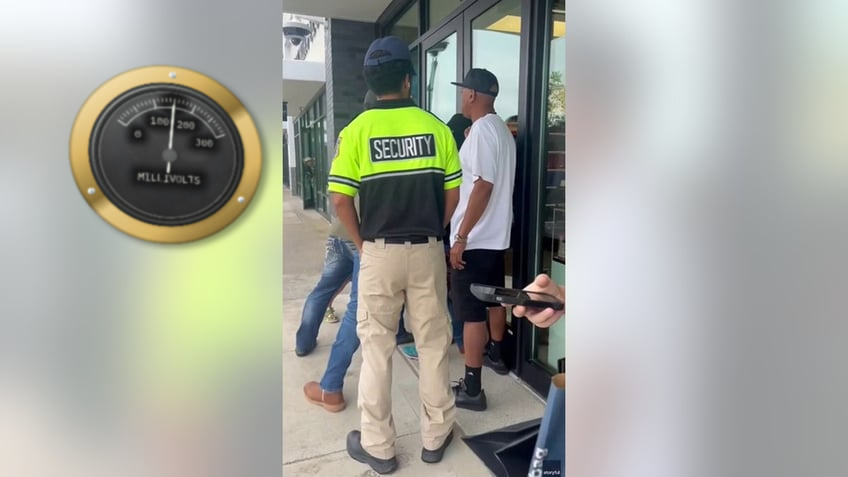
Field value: 150 (mV)
